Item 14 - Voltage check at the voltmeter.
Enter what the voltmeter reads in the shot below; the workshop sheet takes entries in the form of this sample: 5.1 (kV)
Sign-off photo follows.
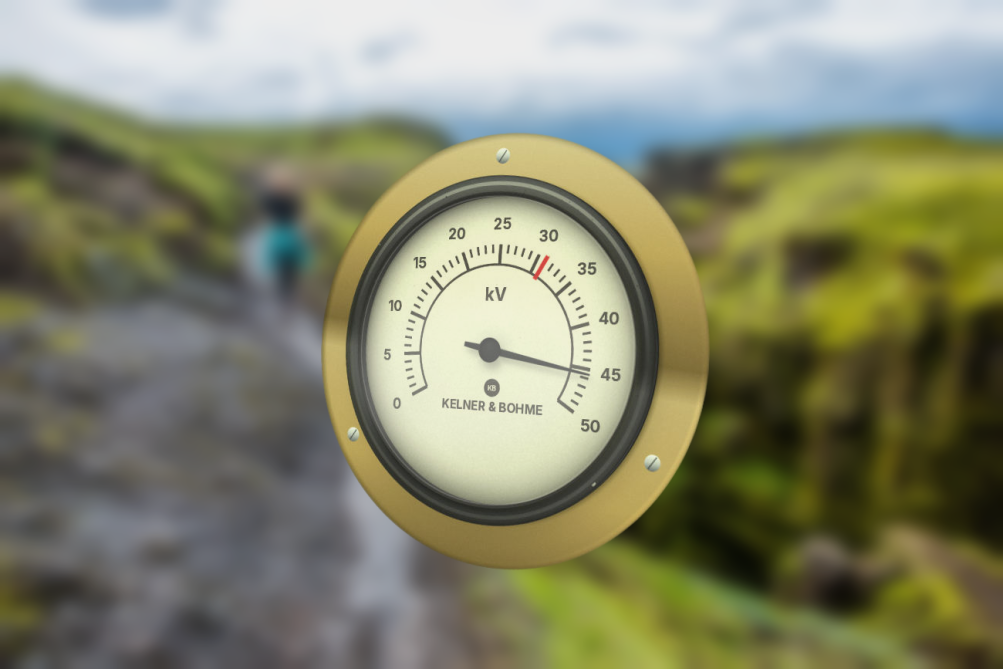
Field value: 45.5 (kV)
